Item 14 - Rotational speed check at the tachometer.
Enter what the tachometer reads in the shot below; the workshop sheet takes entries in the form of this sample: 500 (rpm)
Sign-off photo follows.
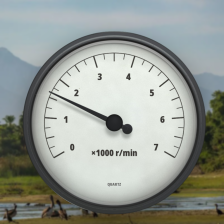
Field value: 1625 (rpm)
